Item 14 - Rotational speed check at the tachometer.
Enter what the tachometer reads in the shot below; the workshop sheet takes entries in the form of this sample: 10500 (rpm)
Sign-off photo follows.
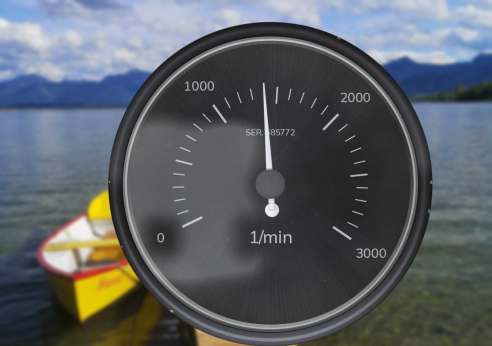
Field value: 1400 (rpm)
